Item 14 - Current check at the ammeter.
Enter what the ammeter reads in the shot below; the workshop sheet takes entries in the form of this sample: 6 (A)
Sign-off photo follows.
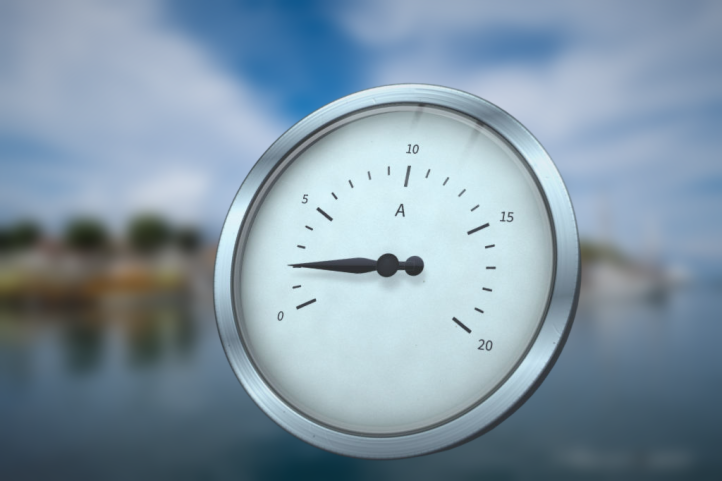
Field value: 2 (A)
